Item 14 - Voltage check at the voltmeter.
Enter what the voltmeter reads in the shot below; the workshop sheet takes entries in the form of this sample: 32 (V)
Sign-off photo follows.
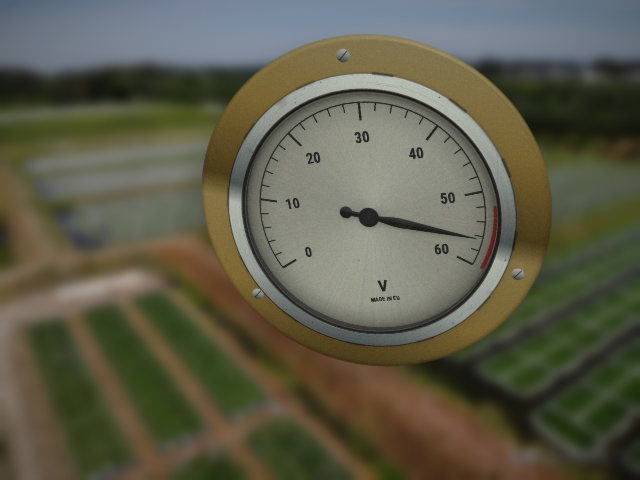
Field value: 56 (V)
